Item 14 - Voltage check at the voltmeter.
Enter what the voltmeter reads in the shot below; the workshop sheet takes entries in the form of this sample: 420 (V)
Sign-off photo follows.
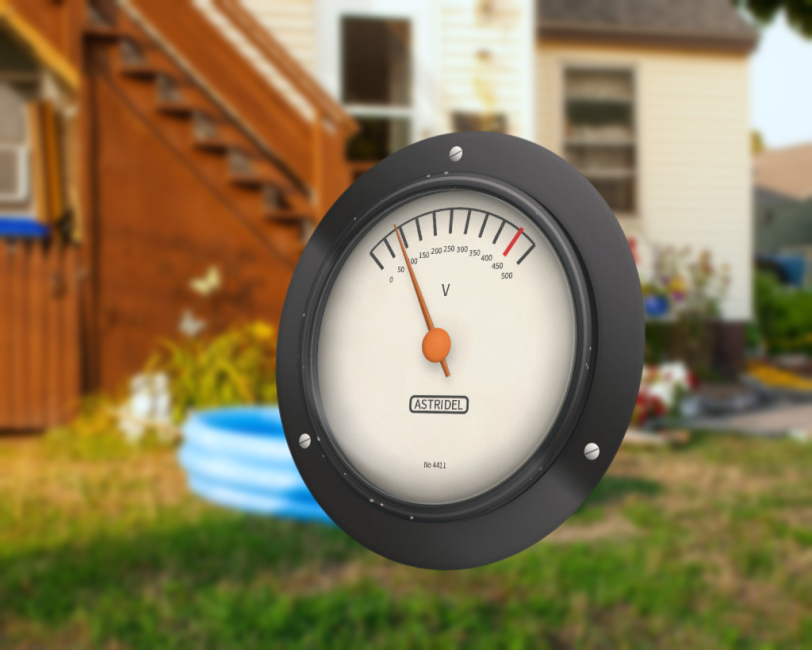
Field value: 100 (V)
